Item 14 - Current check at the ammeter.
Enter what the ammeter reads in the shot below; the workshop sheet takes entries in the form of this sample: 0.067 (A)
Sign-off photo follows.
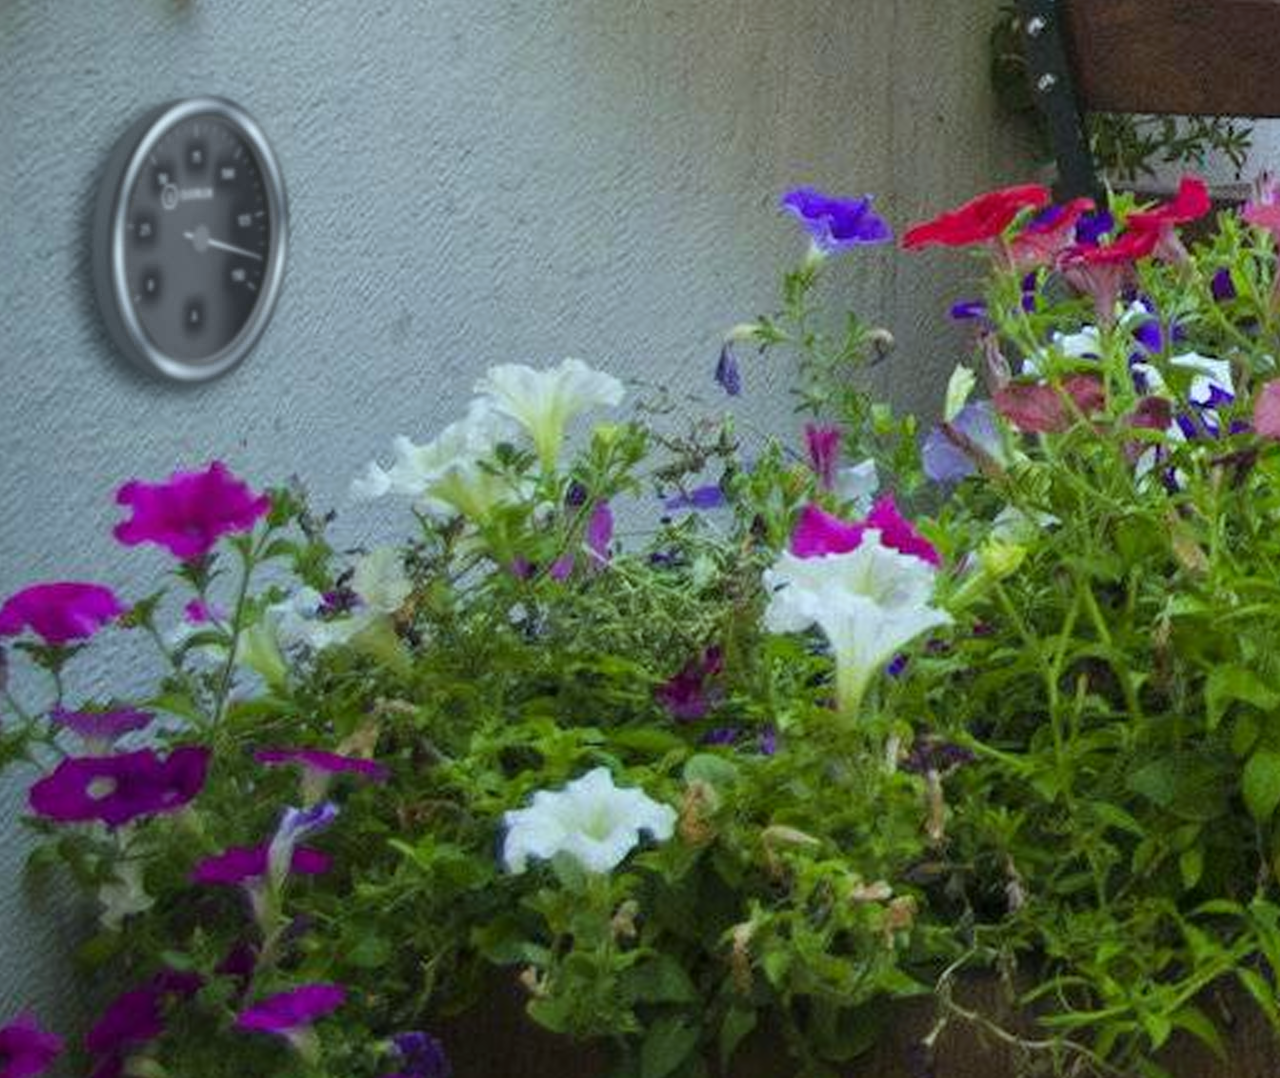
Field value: 140 (A)
